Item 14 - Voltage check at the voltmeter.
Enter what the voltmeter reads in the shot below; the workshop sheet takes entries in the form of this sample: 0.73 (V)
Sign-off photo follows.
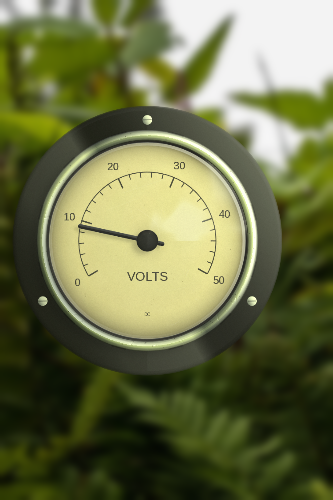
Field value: 9 (V)
